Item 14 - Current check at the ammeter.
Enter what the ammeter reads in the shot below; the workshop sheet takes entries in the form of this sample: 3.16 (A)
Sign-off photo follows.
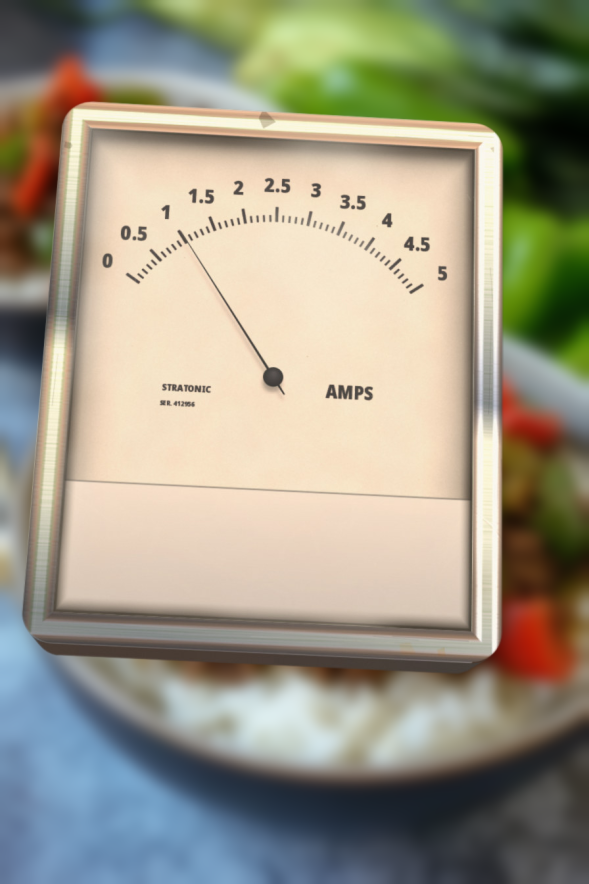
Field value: 1 (A)
